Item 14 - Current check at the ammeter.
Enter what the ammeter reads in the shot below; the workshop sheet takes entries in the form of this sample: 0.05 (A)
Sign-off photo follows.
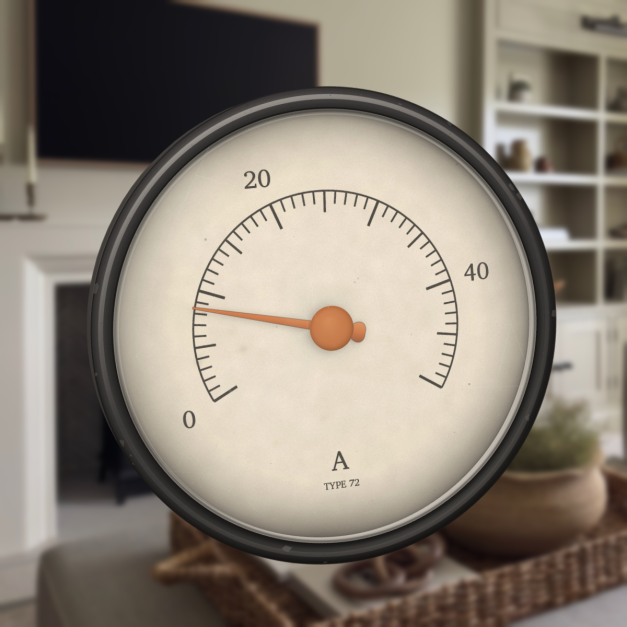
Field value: 8.5 (A)
